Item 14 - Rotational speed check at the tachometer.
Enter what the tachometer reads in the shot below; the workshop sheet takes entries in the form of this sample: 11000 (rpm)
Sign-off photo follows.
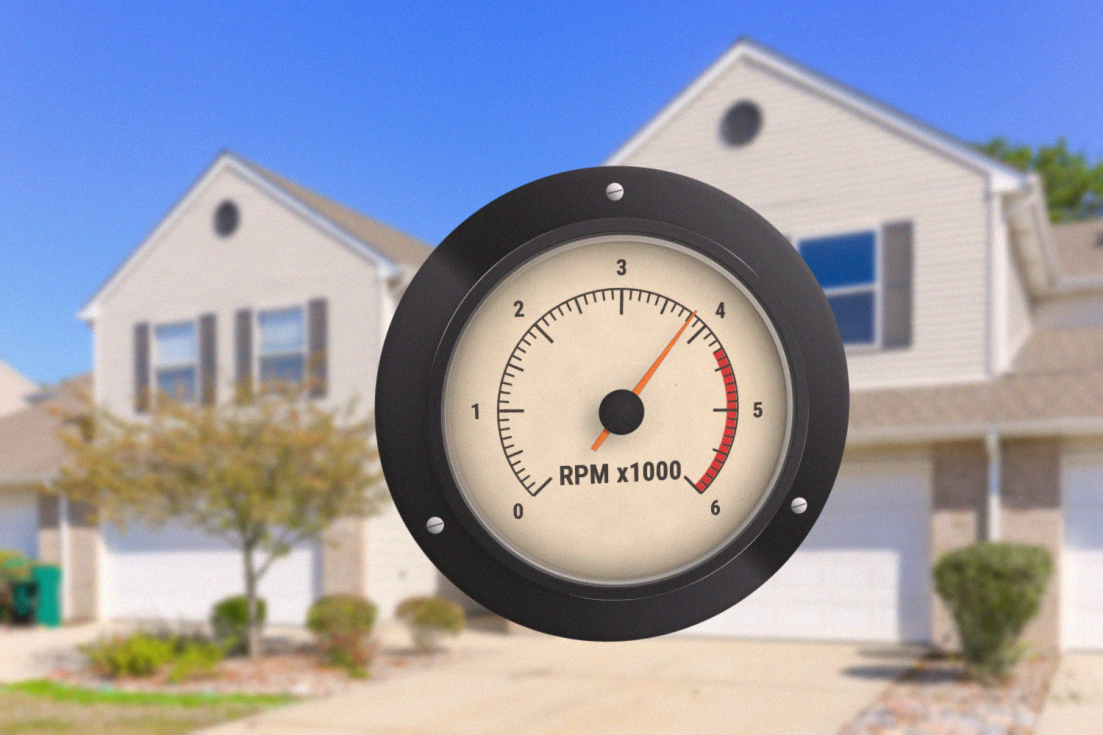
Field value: 3800 (rpm)
